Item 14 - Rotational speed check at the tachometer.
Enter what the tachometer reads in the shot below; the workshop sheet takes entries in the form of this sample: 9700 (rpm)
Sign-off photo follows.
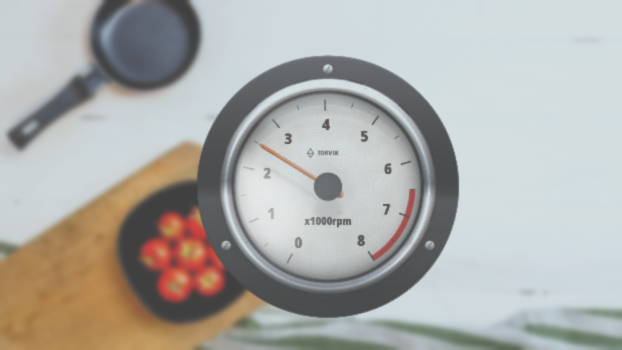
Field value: 2500 (rpm)
